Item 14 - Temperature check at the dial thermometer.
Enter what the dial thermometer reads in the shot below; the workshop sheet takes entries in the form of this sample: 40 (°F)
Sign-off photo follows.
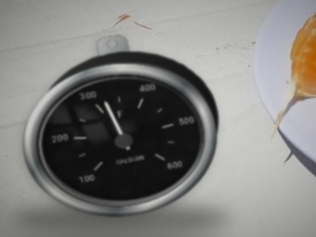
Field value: 325 (°F)
